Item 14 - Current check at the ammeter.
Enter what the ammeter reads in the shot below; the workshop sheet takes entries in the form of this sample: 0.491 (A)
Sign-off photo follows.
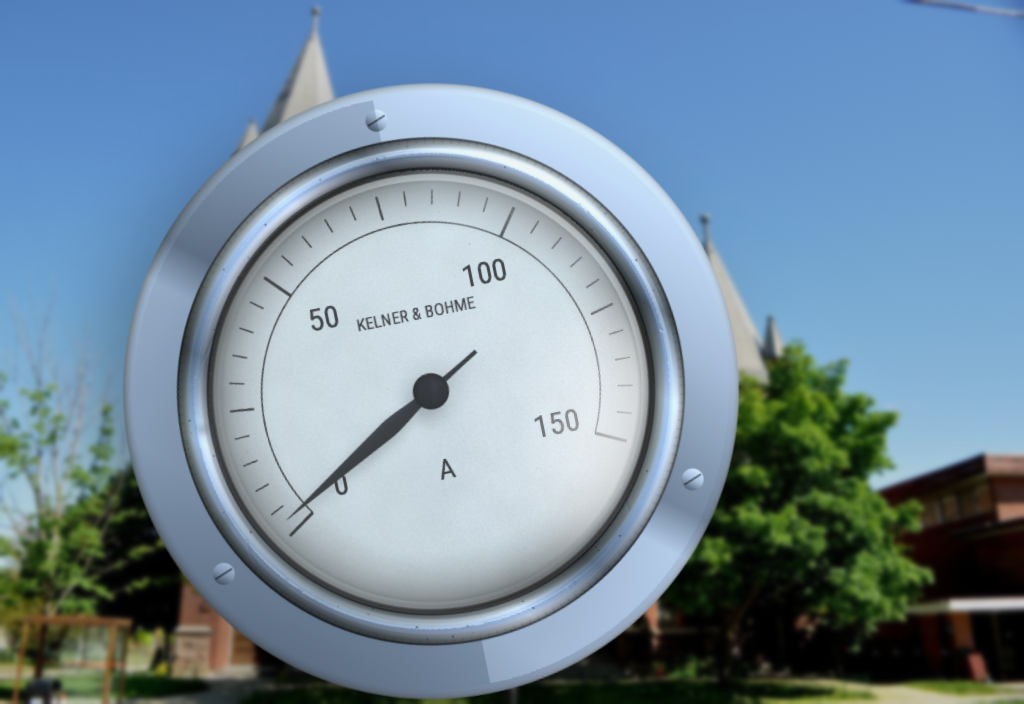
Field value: 2.5 (A)
